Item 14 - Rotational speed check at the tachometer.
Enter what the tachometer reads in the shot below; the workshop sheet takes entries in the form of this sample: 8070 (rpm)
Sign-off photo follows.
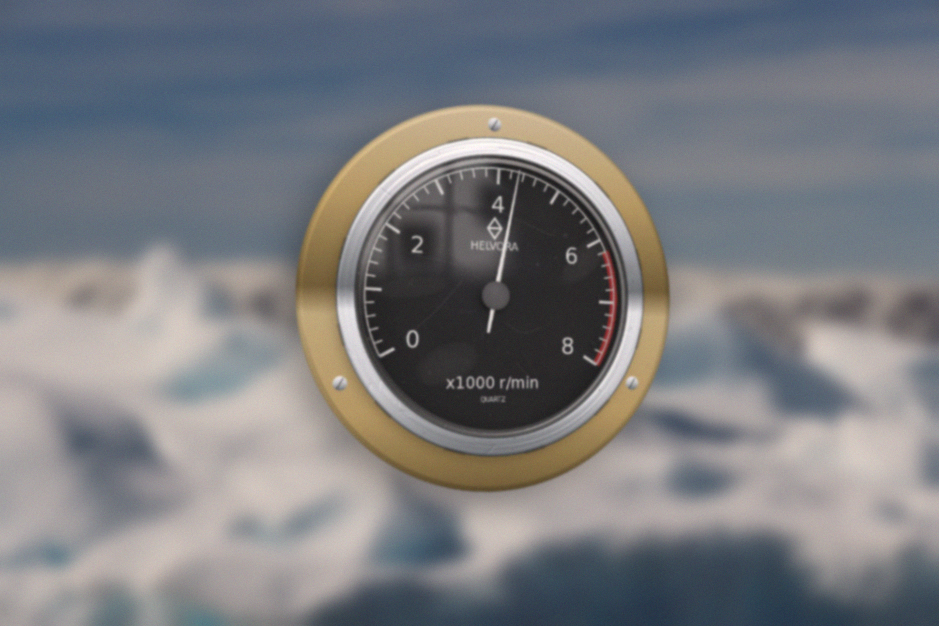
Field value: 4300 (rpm)
